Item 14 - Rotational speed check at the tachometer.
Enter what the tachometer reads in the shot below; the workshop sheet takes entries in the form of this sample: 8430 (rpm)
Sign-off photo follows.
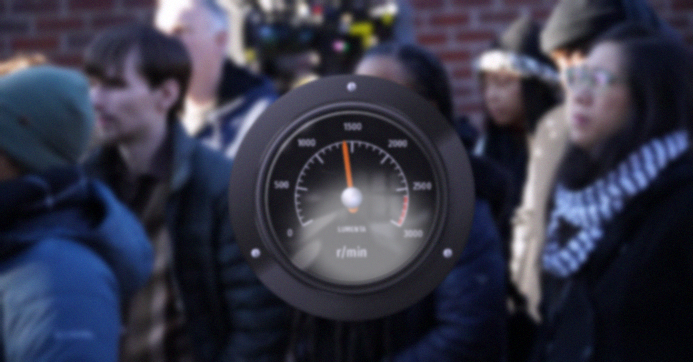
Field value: 1400 (rpm)
